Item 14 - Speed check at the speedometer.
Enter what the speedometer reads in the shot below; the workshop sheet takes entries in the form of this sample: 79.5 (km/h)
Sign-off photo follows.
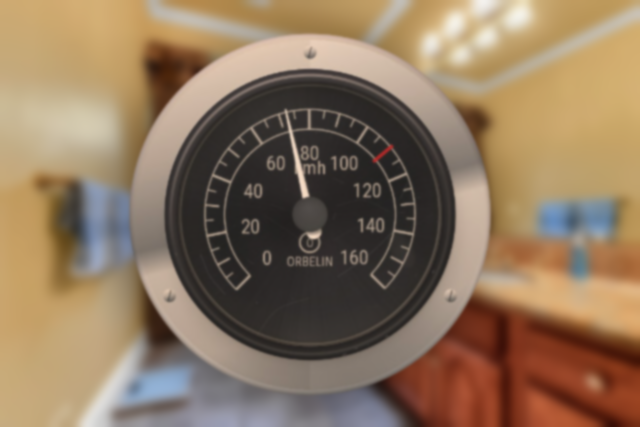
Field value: 72.5 (km/h)
